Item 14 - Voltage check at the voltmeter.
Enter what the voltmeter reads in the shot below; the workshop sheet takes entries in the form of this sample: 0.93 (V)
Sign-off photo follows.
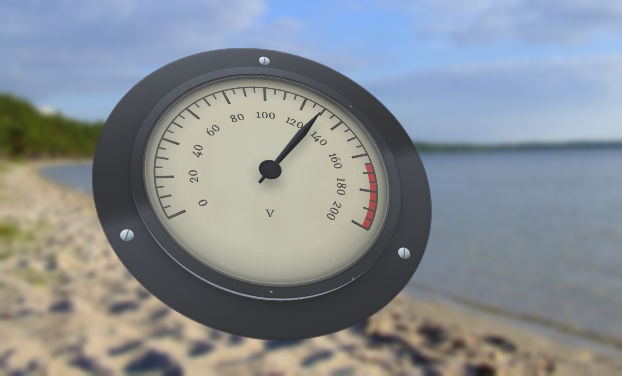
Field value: 130 (V)
